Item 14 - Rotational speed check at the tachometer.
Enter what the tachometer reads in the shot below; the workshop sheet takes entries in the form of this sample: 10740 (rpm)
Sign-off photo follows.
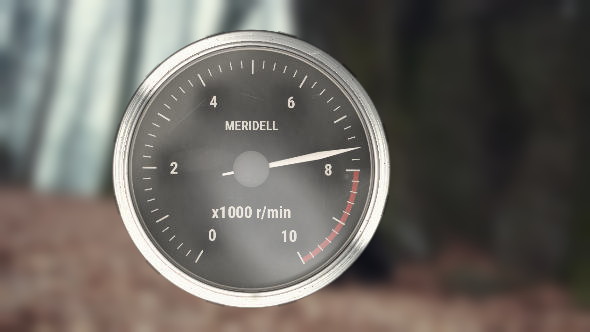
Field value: 7600 (rpm)
